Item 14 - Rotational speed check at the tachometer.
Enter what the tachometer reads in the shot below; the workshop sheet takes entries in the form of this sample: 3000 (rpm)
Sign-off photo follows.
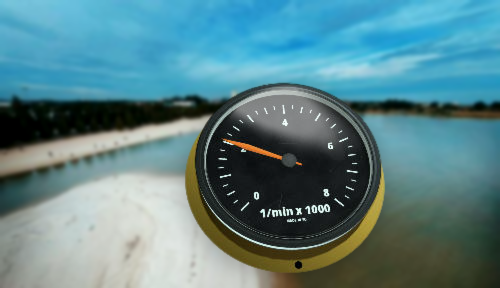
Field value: 2000 (rpm)
